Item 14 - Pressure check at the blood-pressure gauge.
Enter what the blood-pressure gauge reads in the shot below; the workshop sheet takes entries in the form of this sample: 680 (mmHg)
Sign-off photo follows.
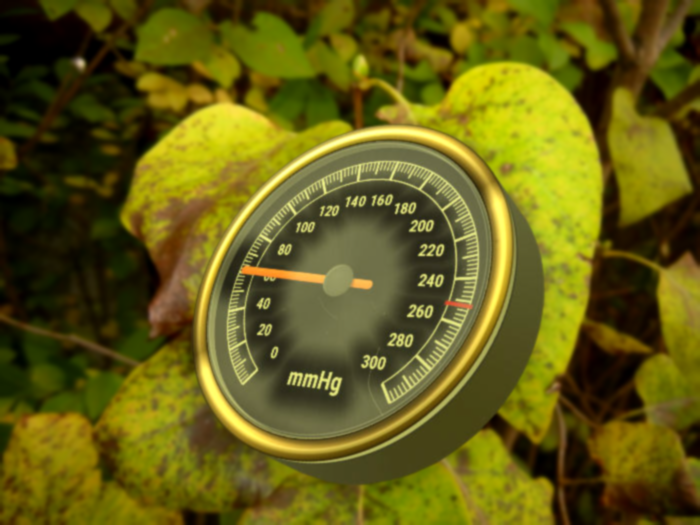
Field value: 60 (mmHg)
